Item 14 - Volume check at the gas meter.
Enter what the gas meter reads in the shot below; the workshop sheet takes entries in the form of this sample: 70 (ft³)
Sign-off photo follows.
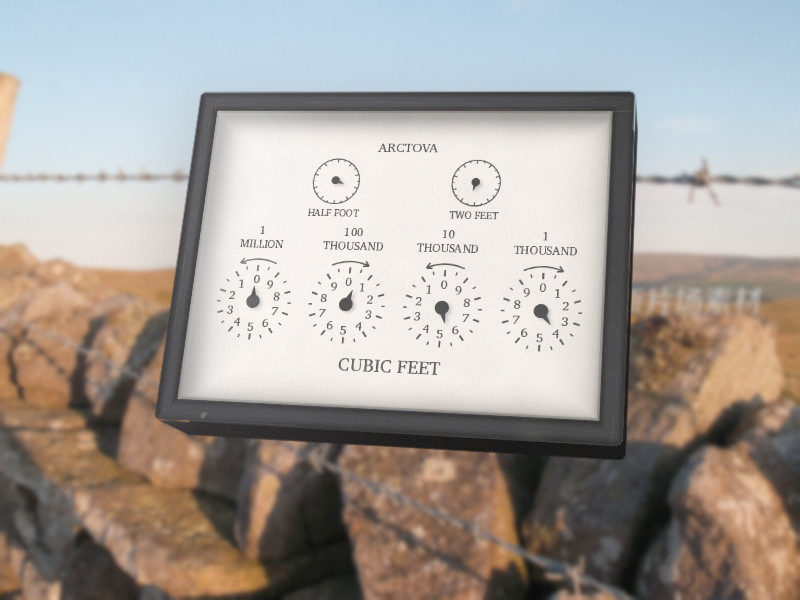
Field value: 5400 (ft³)
